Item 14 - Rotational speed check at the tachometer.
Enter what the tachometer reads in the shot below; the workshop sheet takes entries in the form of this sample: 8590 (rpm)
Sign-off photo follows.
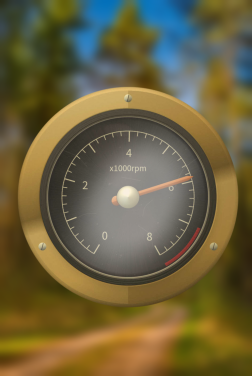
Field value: 5900 (rpm)
